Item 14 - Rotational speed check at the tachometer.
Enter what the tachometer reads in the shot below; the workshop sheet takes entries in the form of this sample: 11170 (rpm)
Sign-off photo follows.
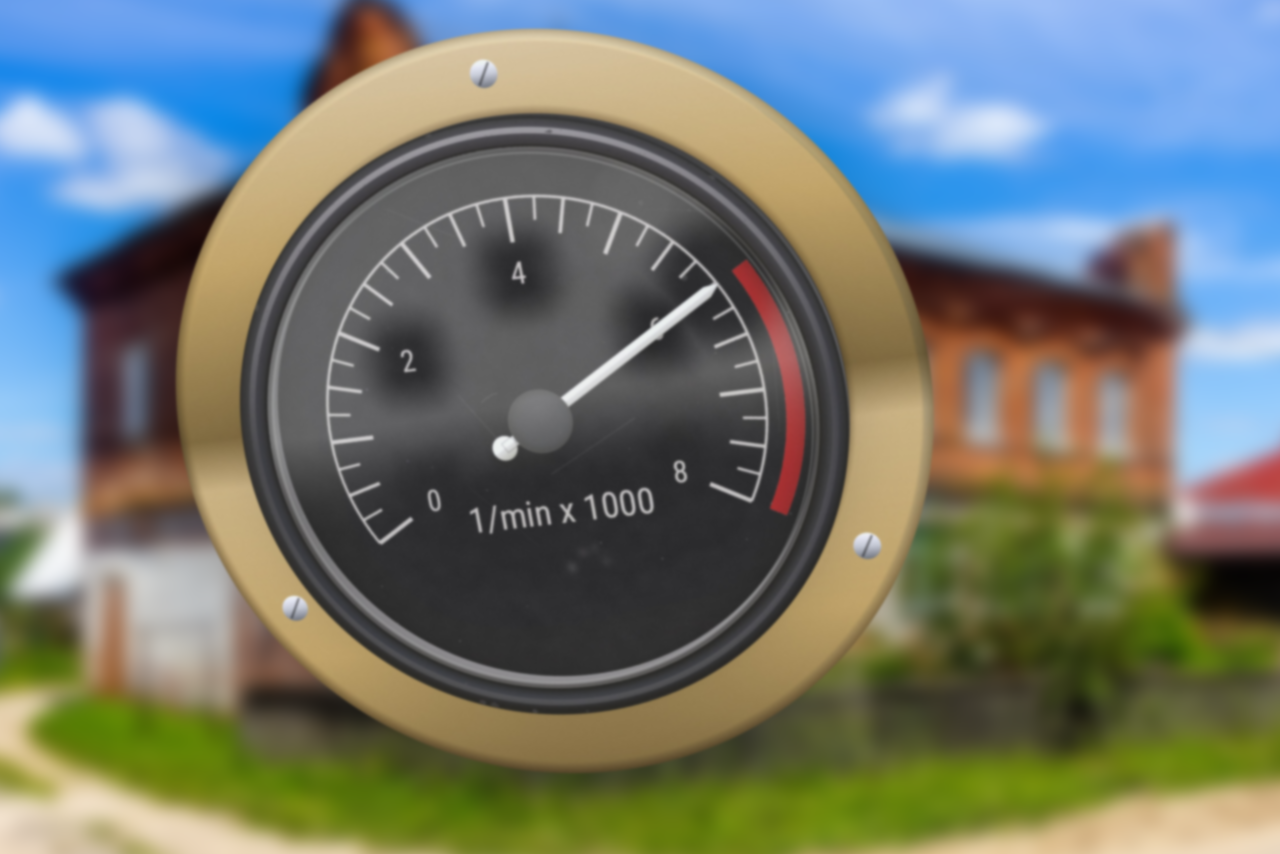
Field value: 6000 (rpm)
